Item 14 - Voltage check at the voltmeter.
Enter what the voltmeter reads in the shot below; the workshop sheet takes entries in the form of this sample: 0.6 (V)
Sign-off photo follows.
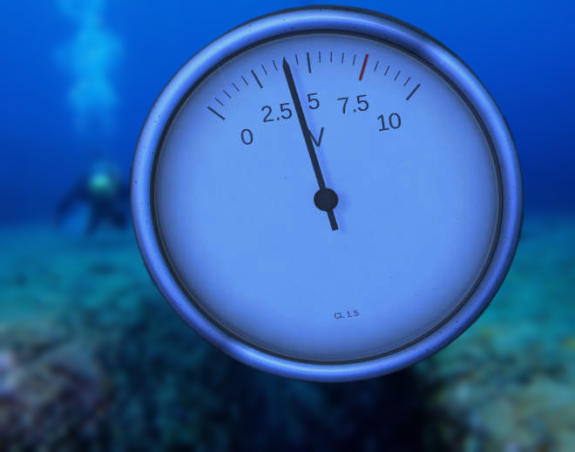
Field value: 4 (V)
